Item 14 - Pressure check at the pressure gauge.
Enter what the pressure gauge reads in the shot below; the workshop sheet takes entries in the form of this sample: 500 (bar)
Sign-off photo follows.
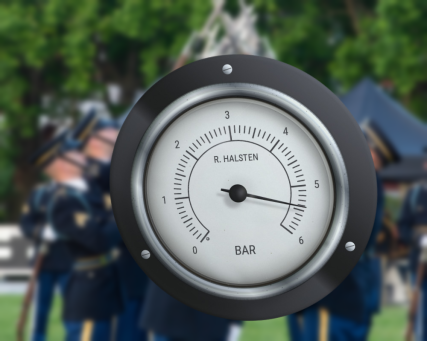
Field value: 5.4 (bar)
